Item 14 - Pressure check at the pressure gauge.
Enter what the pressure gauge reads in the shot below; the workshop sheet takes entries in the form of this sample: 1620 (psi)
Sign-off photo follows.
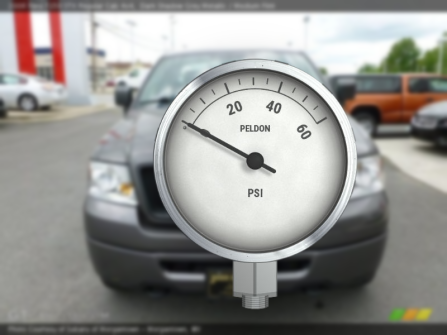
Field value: 0 (psi)
